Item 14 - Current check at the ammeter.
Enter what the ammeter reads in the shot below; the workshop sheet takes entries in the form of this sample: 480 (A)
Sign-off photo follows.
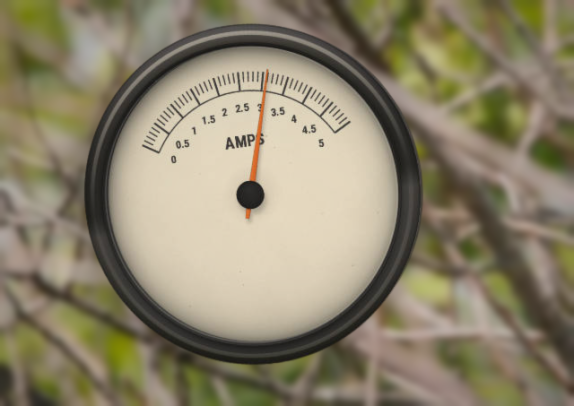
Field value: 3.1 (A)
